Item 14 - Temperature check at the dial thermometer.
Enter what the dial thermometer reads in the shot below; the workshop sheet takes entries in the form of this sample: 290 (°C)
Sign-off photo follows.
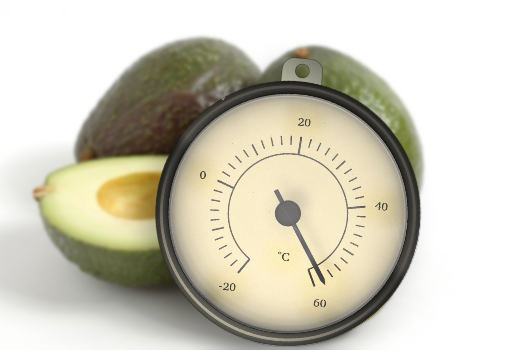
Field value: 58 (°C)
